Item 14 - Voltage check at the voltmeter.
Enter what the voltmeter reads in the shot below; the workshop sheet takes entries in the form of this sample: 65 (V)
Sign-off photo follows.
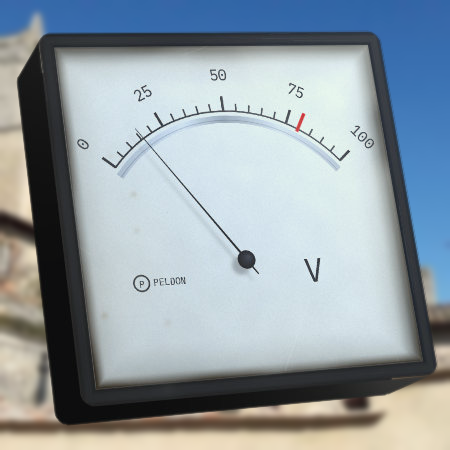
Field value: 15 (V)
